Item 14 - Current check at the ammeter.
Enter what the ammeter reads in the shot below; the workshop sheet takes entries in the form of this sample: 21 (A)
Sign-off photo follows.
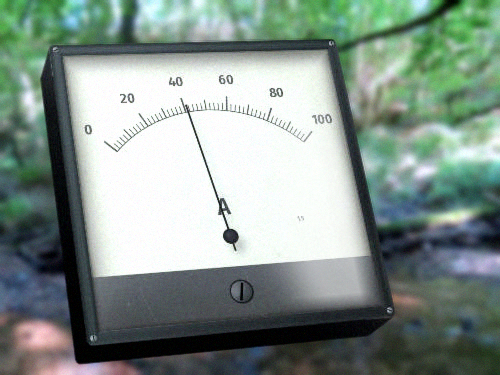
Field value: 40 (A)
